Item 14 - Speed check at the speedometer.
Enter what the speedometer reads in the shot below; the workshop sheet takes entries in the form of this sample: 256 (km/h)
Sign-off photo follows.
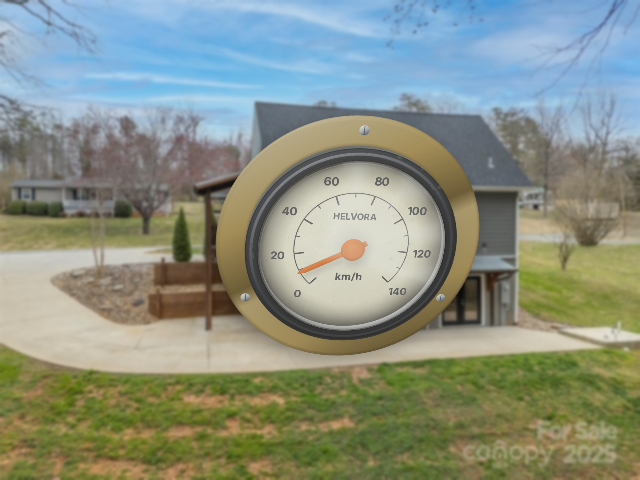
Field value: 10 (km/h)
